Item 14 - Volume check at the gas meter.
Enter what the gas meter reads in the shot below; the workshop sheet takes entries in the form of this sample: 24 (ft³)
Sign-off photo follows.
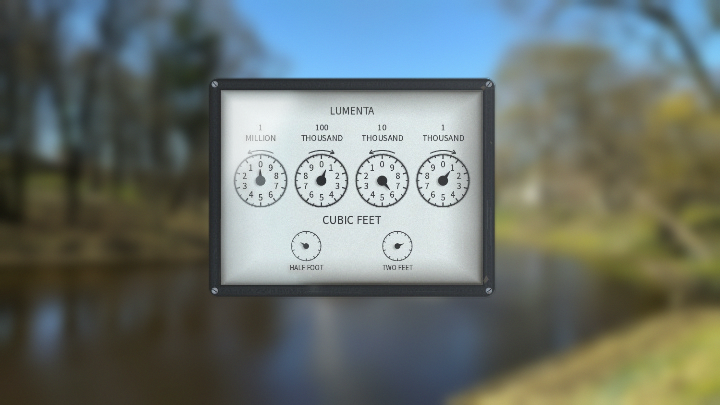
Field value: 6100 (ft³)
